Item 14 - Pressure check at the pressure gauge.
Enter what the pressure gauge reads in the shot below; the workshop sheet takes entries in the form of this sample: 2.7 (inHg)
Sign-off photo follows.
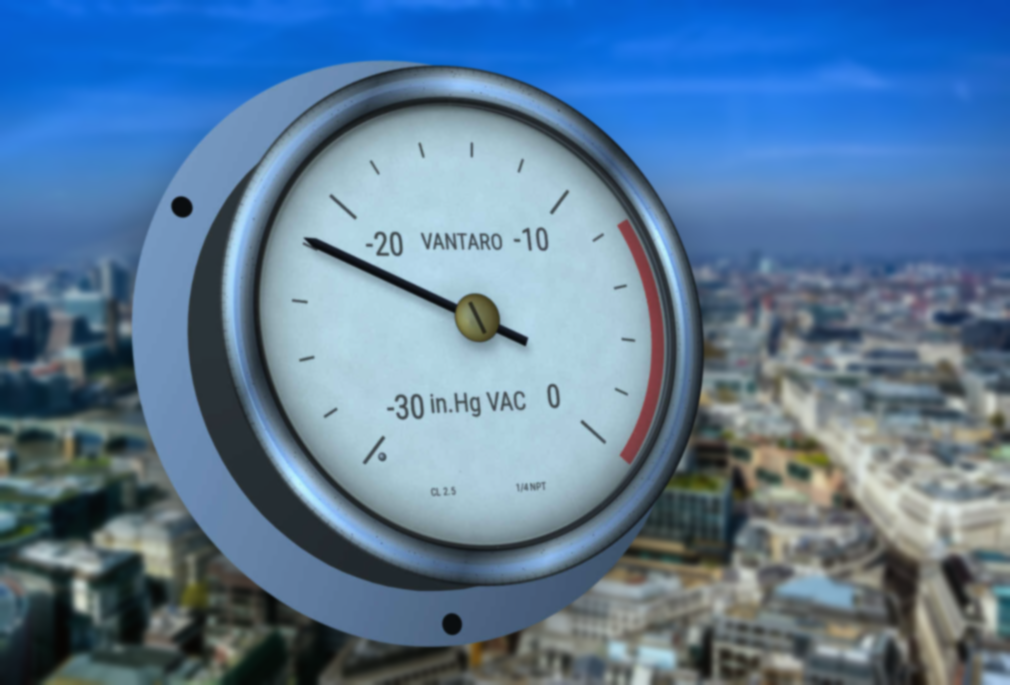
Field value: -22 (inHg)
